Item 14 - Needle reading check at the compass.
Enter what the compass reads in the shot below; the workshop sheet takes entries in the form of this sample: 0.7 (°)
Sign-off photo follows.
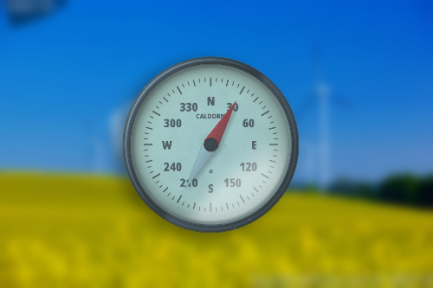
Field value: 30 (°)
